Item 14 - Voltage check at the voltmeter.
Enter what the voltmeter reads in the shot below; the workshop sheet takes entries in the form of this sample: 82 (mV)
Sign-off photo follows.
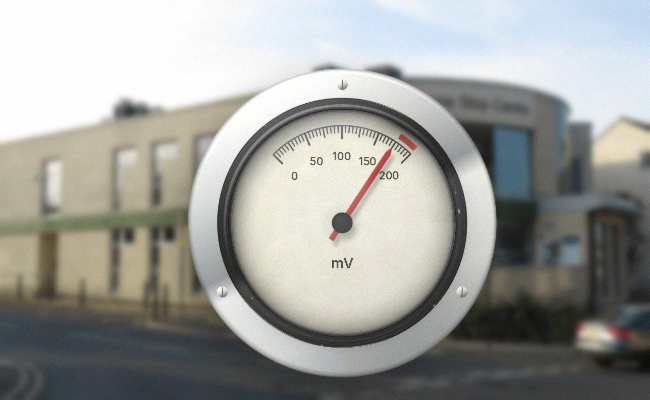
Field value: 175 (mV)
